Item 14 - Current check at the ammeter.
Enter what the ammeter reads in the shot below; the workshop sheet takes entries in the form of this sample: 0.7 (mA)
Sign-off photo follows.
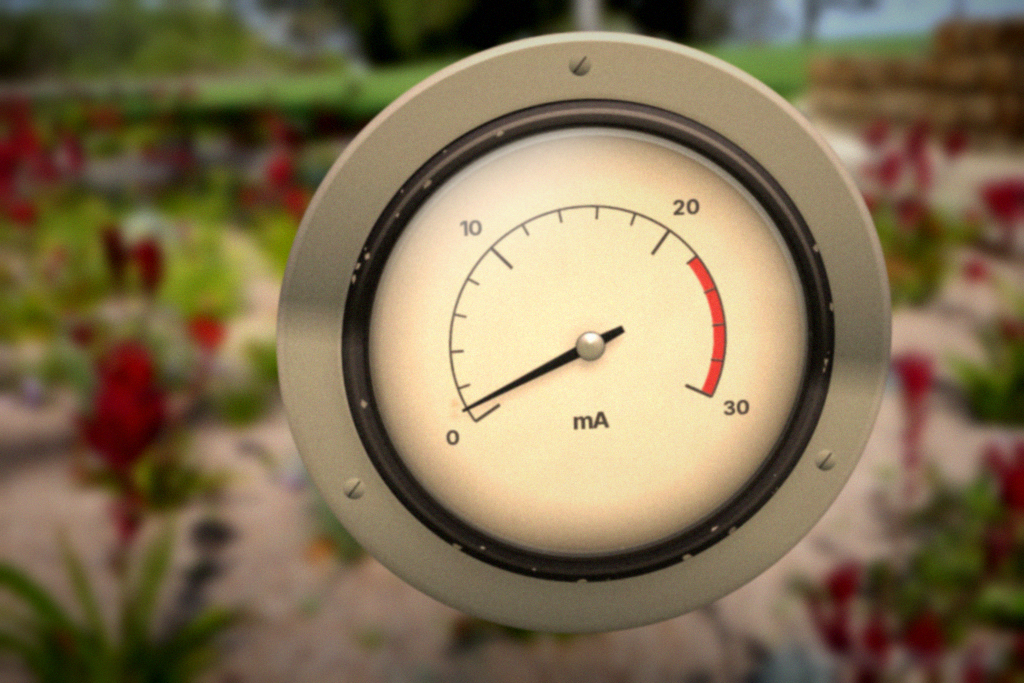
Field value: 1 (mA)
